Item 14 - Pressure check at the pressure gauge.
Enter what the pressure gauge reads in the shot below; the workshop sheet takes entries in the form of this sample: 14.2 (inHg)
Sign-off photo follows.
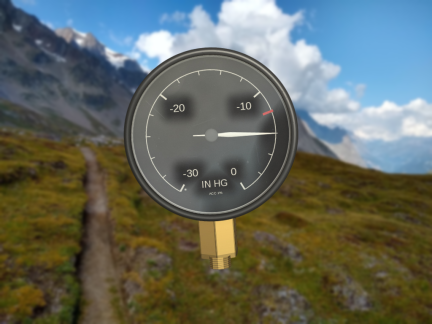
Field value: -6 (inHg)
